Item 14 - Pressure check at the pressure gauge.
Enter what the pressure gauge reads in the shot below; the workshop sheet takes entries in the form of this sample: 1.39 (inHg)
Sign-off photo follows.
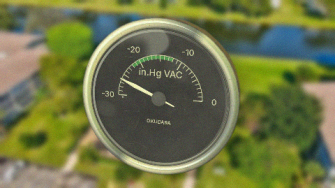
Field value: -26 (inHg)
